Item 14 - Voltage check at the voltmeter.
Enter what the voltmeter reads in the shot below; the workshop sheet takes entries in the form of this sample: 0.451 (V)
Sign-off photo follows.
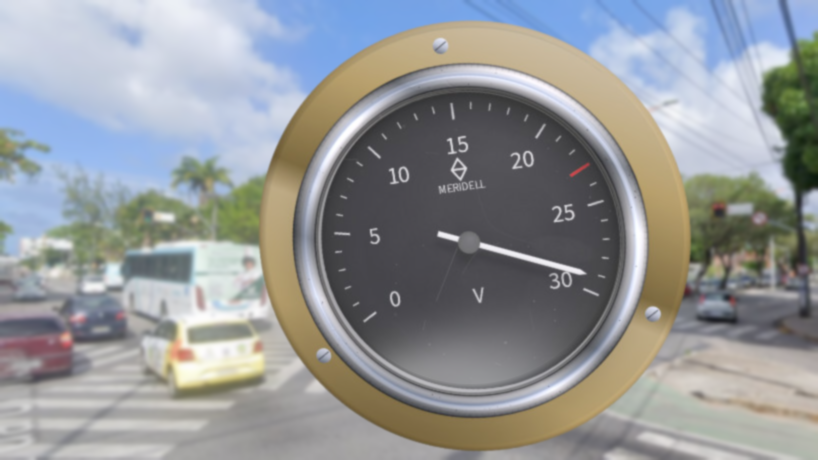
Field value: 29 (V)
